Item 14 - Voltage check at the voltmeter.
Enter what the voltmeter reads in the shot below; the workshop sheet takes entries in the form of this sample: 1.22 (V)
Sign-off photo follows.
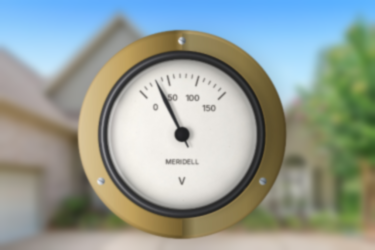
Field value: 30 (V)
